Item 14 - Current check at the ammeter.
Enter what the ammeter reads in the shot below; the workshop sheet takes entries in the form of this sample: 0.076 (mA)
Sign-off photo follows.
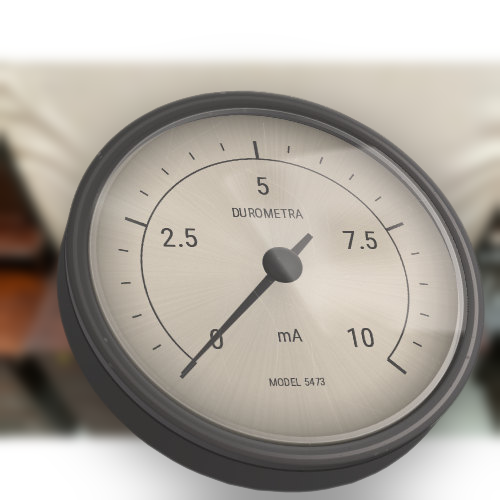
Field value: 0 (mA)
